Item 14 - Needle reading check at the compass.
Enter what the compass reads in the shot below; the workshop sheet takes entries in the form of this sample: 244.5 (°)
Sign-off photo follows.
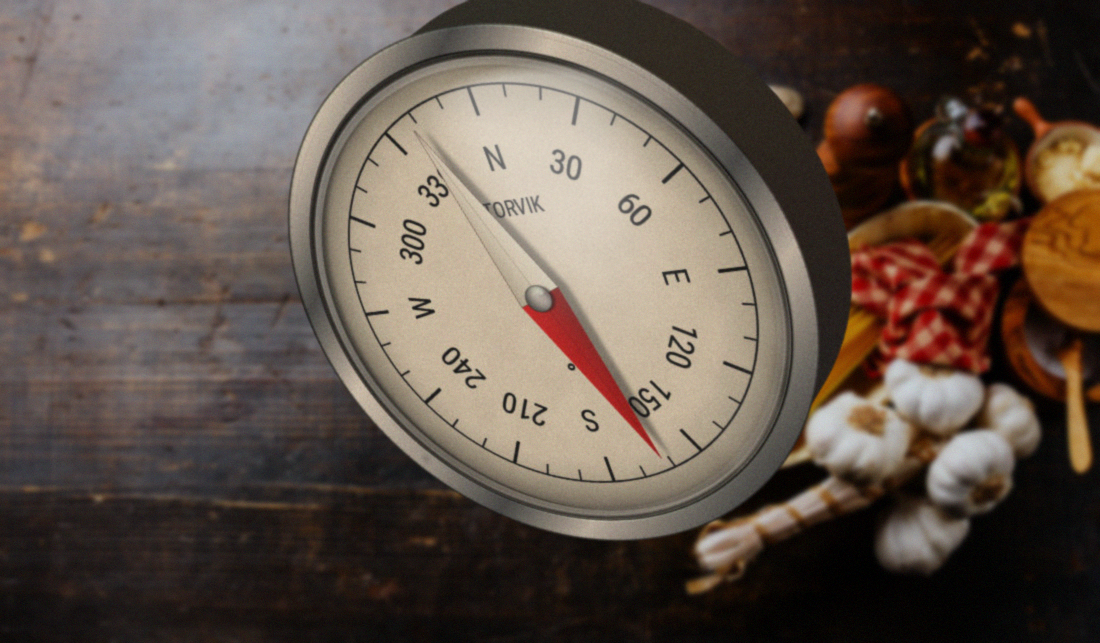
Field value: 160 (°)
